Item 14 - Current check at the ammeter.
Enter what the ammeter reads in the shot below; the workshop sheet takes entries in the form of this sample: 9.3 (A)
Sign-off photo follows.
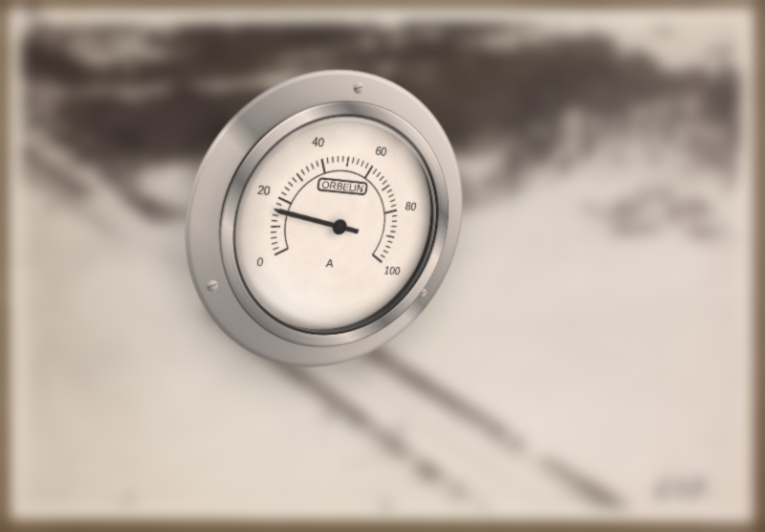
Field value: 16 (A)
